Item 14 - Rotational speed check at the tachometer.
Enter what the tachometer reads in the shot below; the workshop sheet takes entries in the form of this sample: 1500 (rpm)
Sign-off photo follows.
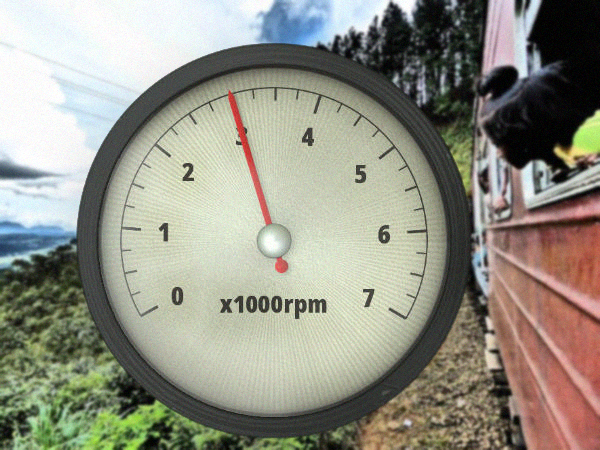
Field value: 3000 (rpm)
